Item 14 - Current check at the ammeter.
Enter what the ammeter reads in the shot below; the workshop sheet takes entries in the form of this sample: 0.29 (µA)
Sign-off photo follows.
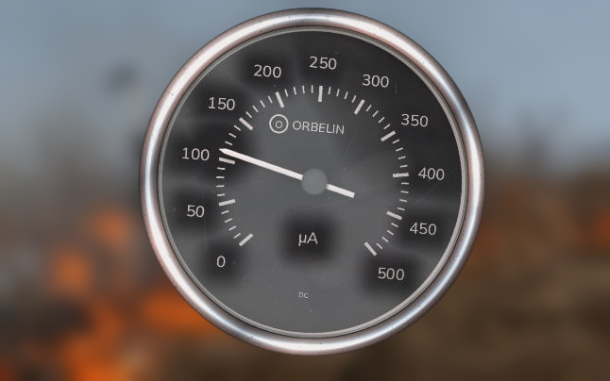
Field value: 110 (µA)
